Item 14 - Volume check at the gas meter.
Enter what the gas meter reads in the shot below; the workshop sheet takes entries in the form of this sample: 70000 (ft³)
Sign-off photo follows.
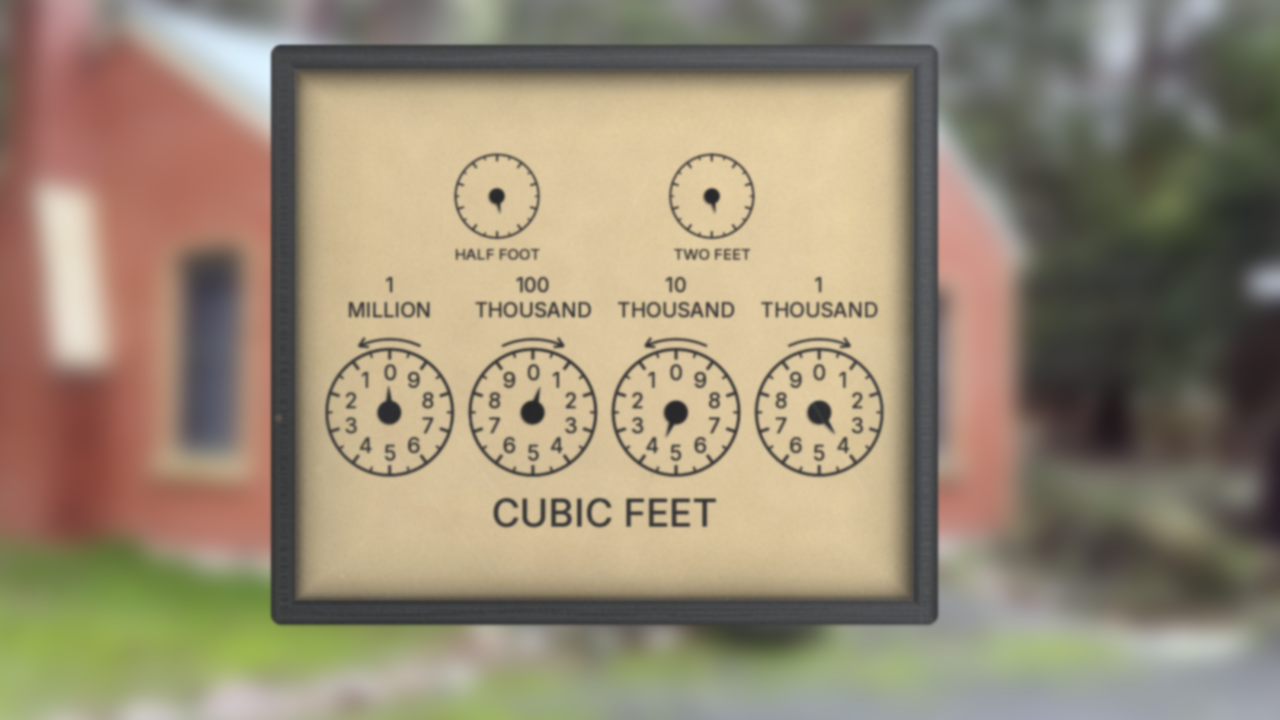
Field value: 4400 (ft³)
